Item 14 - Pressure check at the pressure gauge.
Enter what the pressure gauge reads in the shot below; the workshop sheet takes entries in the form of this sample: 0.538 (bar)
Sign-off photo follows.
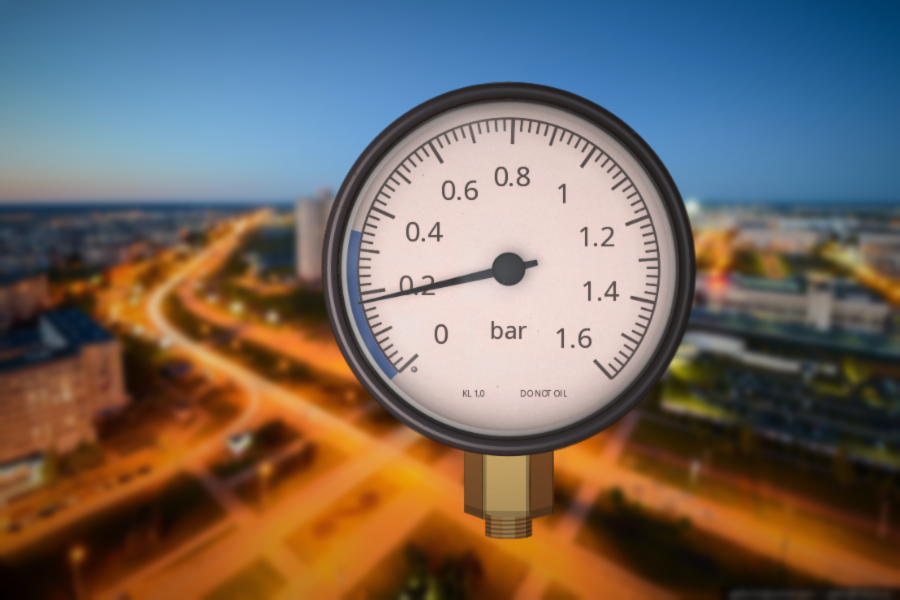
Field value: 0.18 (bar)
